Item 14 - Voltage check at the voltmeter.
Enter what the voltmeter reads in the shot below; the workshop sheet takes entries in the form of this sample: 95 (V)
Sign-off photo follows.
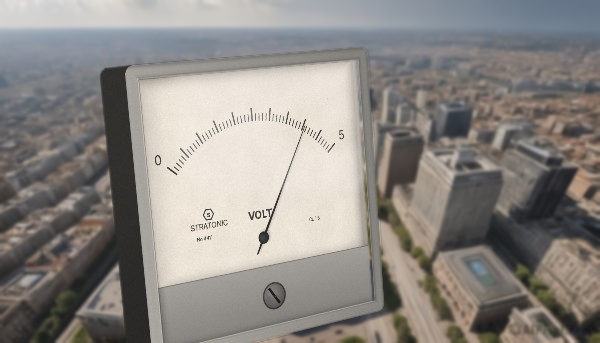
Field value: 4 (V)
